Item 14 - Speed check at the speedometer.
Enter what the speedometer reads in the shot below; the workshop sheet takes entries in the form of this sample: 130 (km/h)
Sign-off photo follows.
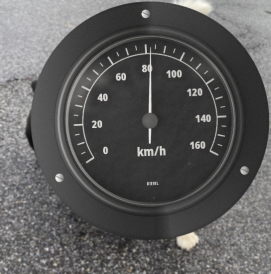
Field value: 82.5 (km/h)
